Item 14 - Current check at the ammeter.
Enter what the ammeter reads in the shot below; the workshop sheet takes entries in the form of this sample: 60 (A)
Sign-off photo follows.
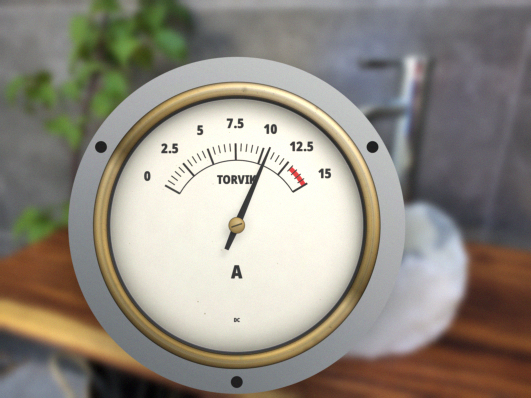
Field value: 10.5 (A)
